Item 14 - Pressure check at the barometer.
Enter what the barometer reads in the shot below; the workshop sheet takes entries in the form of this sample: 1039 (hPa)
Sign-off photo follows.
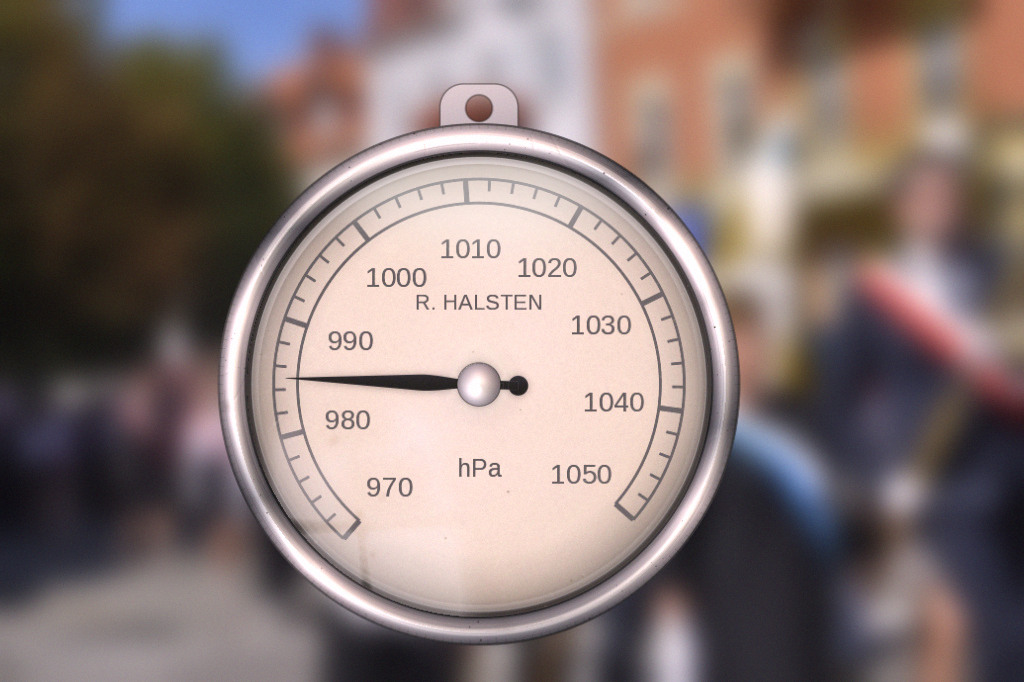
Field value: 985 (hPa)
